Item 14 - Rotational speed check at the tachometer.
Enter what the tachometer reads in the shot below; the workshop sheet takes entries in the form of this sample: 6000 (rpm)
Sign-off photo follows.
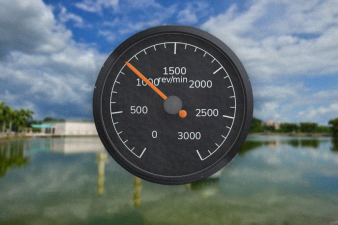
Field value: 1000 (rpm)
